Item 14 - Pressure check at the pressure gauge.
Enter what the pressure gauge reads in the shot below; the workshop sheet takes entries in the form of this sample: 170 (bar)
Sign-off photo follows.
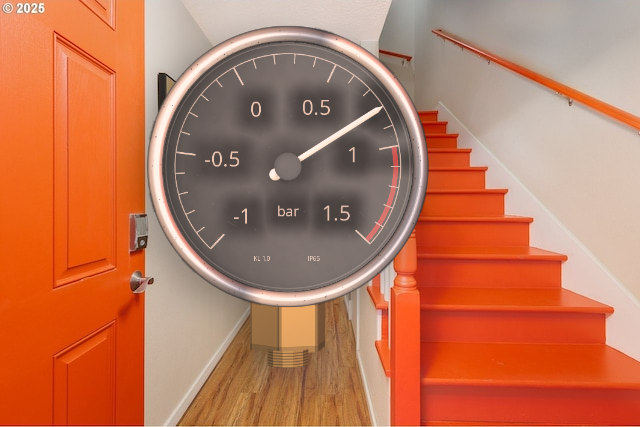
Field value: 0.8 (bar)
